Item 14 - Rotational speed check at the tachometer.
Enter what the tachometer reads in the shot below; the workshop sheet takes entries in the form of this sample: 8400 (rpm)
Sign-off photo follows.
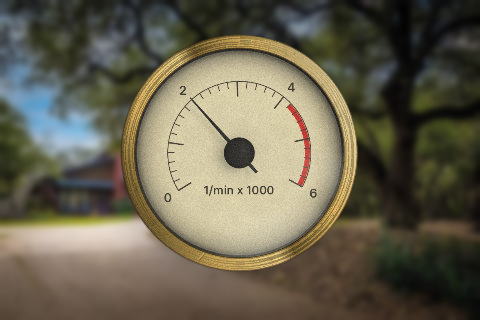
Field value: 2000 (rpm)
